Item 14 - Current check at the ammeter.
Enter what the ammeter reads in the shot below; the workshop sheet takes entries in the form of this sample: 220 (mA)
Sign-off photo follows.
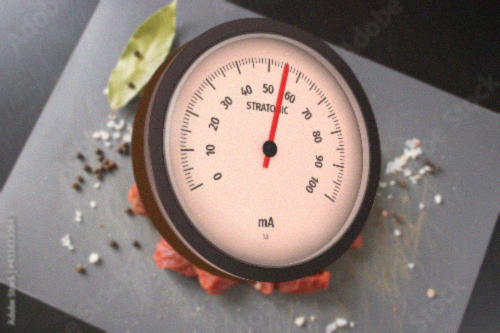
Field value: 55 (mA)
